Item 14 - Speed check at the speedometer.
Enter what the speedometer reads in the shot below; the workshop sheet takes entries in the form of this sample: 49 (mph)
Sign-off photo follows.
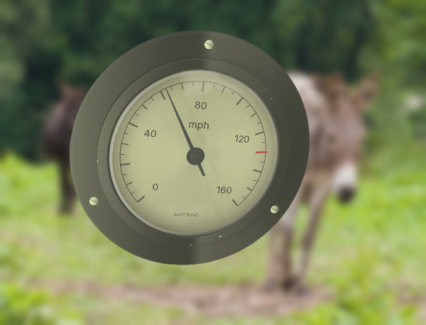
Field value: 62.5 (mph)
